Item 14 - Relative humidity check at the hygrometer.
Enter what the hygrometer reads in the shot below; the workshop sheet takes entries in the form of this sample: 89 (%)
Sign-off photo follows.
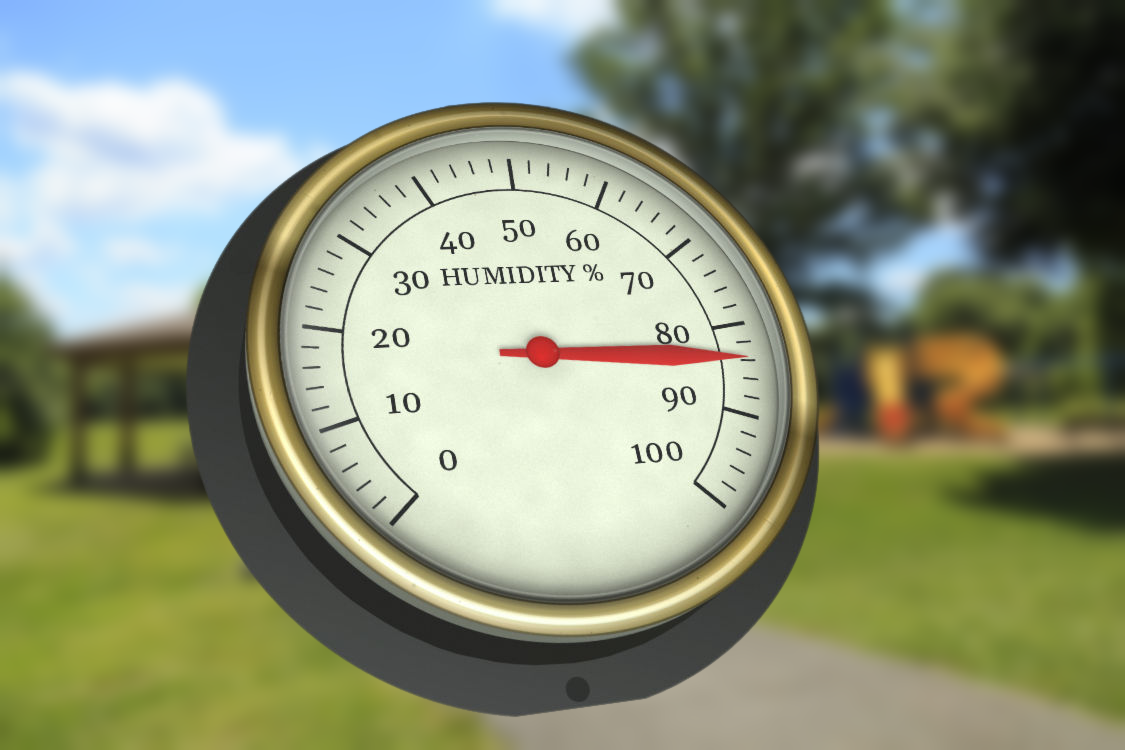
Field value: 84 (%)
